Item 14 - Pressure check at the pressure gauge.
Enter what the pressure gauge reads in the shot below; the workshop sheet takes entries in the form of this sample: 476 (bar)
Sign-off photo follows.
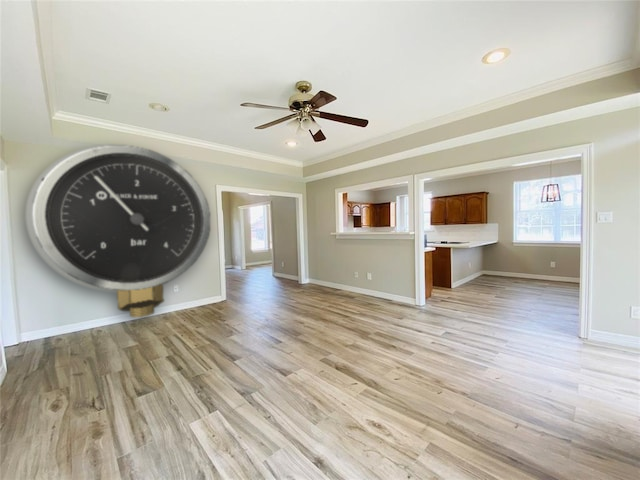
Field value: 1.4 (bar)
